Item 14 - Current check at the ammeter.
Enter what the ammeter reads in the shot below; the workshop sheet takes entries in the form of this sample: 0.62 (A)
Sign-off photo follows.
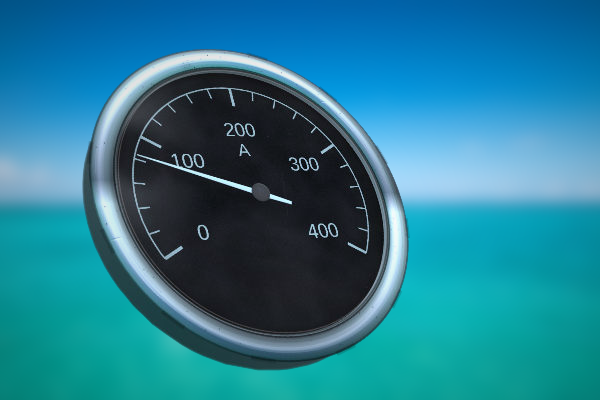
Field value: 80 (A)
